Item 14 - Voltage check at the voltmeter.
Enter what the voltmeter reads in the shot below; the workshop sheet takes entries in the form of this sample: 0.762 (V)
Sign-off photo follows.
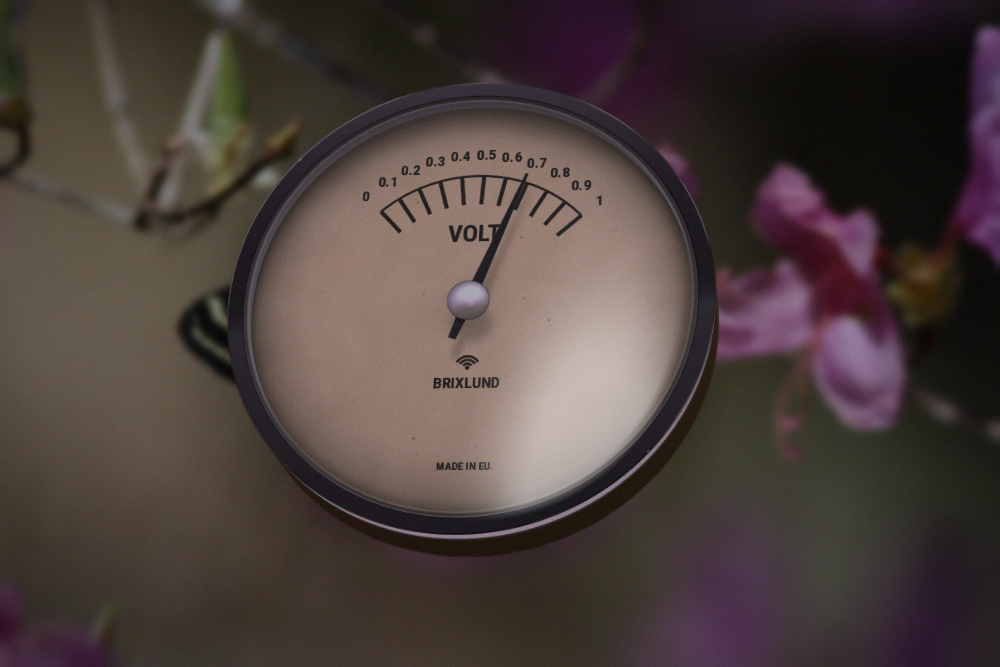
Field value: 0.7 (V)
